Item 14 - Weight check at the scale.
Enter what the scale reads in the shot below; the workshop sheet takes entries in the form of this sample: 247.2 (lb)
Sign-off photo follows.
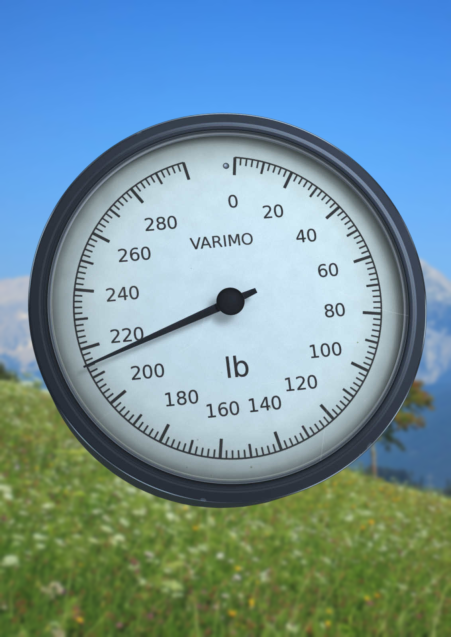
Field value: 214 (lb)
